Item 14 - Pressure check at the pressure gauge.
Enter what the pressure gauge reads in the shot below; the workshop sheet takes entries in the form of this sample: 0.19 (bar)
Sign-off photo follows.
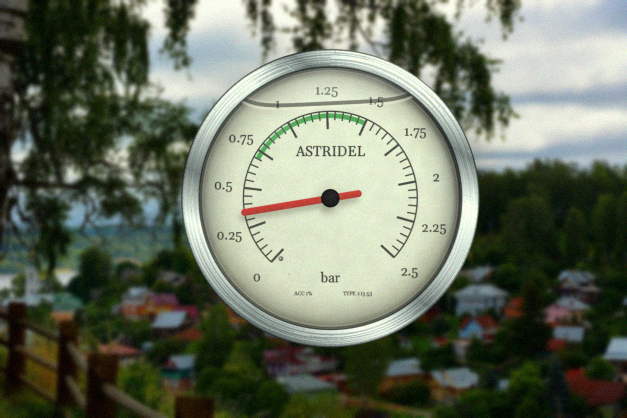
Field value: 0.35 (bar)
